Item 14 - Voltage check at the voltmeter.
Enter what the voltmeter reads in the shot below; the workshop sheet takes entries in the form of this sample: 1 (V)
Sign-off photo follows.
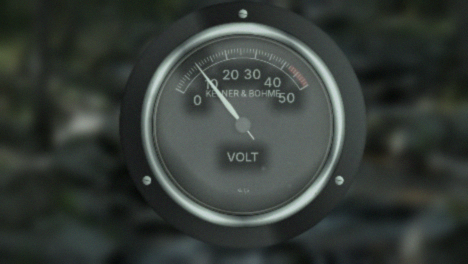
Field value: 10 (V)
